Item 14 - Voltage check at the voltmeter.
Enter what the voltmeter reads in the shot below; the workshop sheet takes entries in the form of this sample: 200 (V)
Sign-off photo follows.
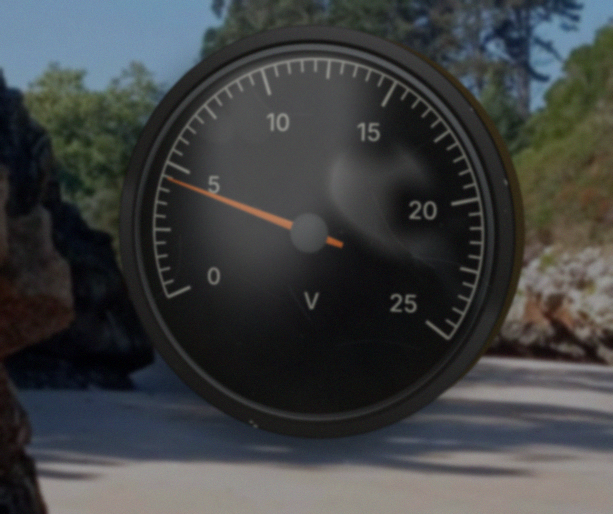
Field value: 4.5 (V)
